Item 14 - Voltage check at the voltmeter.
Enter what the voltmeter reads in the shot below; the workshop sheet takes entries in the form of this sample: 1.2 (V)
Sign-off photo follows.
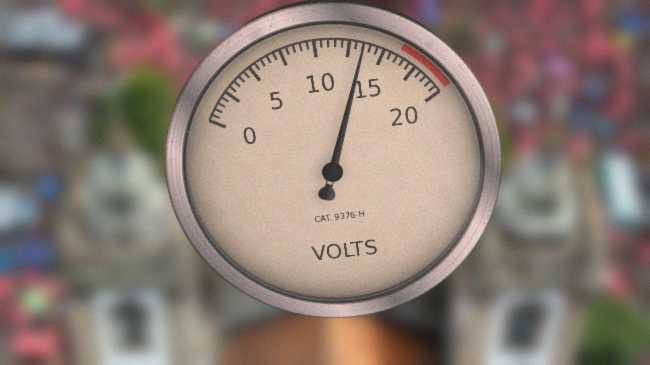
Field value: 13.5 (V)
